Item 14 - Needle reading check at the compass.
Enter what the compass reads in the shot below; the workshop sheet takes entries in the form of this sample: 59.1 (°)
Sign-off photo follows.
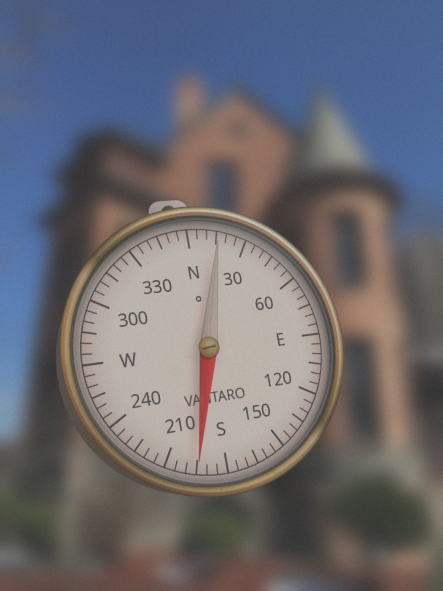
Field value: 195 (°)
